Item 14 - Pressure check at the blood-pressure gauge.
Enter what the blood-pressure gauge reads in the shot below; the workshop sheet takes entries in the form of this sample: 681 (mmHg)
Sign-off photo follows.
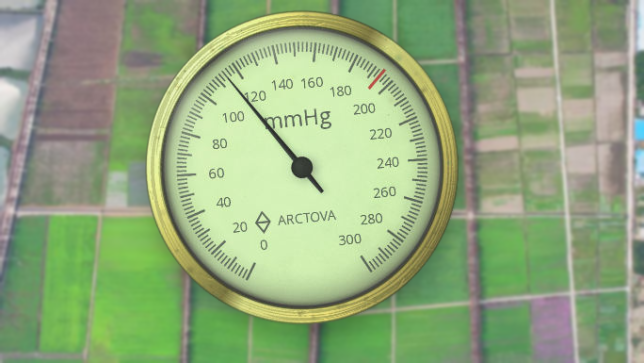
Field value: 114 (mmHg)
